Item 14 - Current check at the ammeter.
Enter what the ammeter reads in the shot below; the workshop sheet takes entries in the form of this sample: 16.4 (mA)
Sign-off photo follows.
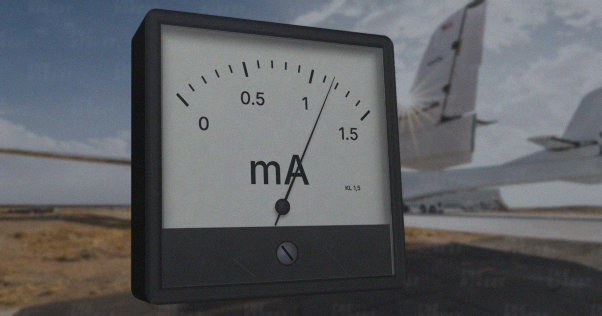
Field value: 1.15 (mA)
